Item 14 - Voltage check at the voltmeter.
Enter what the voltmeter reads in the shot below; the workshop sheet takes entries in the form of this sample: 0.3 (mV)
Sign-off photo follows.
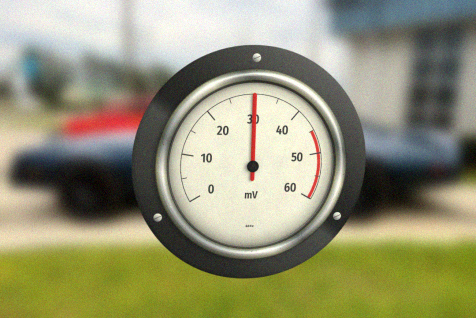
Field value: 30 (mV)
